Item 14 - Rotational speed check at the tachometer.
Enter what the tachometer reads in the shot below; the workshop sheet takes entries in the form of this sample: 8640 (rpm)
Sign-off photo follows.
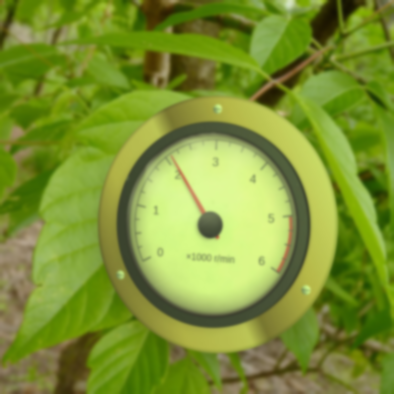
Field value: 2125 (rpm)
